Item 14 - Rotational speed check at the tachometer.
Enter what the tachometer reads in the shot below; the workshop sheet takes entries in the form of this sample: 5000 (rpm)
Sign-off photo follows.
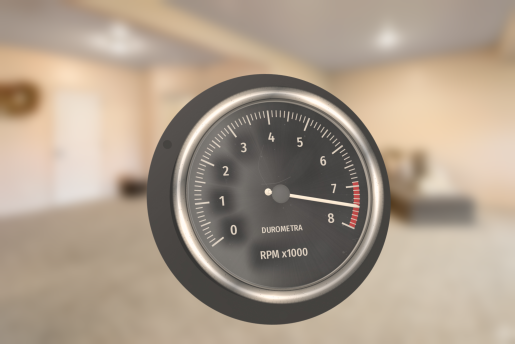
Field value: 7500 (rpm)
